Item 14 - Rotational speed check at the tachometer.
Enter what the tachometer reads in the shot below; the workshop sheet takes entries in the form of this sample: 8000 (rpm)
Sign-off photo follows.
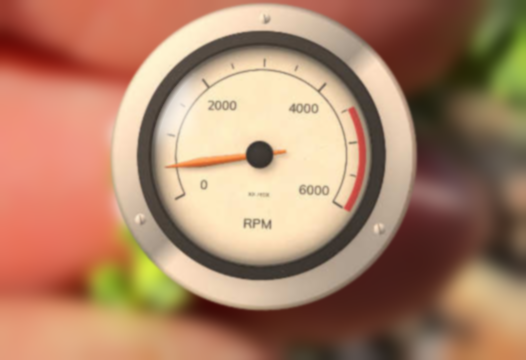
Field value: 500 (rpm)
